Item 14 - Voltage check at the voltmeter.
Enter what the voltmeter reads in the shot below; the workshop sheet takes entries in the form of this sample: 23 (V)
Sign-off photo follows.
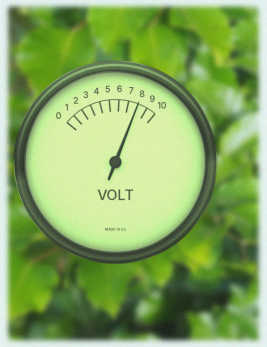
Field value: 8 (V)
